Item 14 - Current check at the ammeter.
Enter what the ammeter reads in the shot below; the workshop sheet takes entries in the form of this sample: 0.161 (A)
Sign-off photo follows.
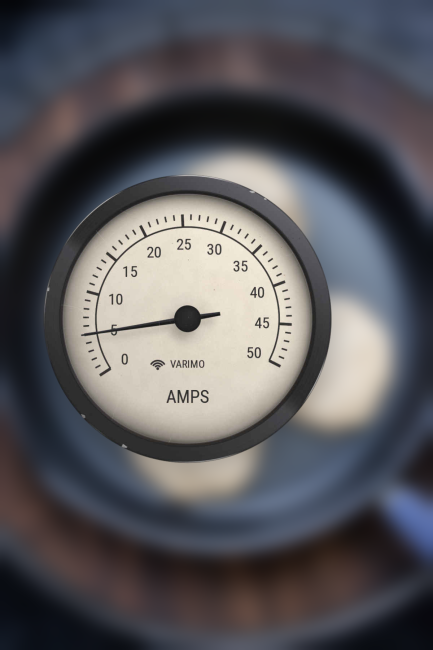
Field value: 5 (A)
